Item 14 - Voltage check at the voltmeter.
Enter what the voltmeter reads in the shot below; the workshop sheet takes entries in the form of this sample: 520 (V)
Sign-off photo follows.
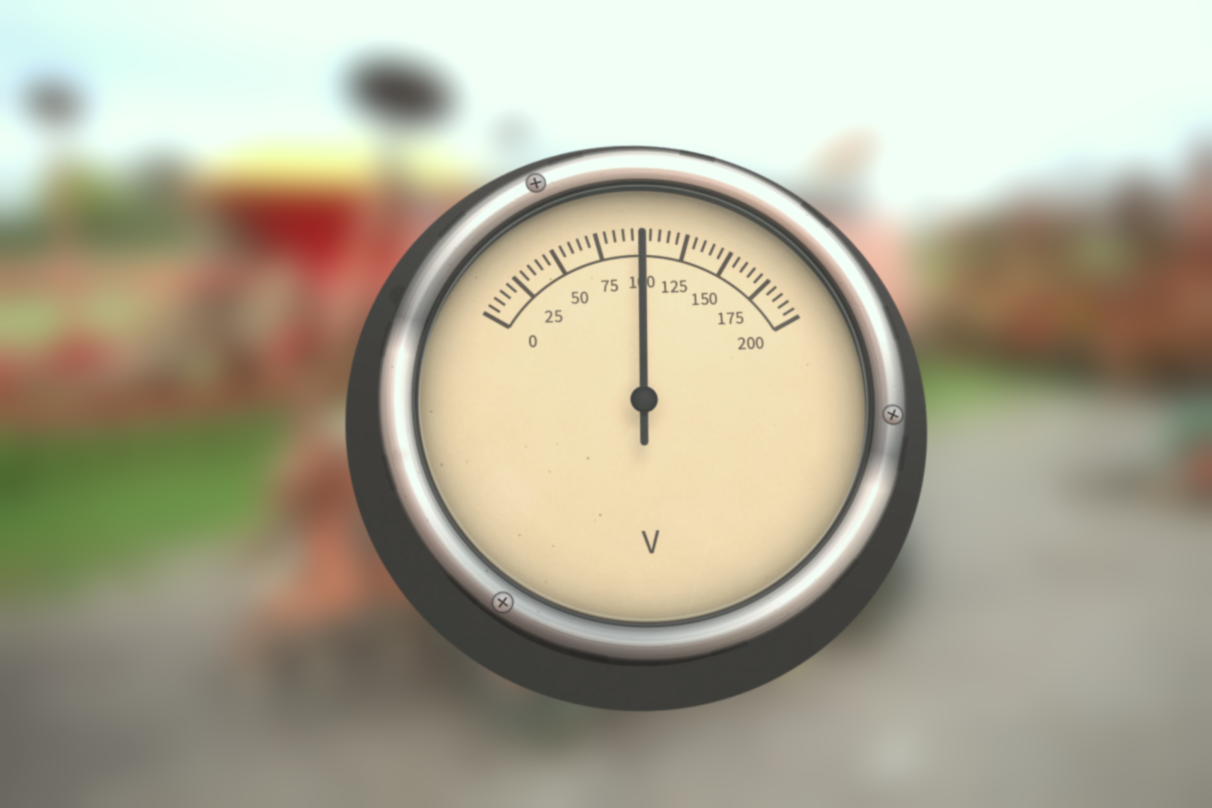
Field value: 100 (V)
